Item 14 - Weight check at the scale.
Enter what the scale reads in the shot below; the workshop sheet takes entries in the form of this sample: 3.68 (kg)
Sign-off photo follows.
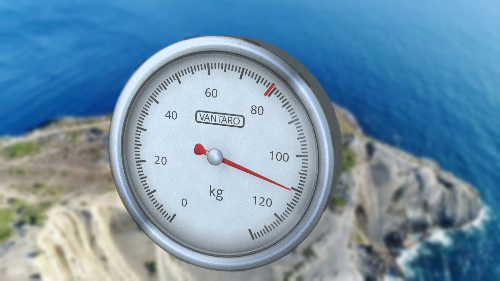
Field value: 110 (kg)
